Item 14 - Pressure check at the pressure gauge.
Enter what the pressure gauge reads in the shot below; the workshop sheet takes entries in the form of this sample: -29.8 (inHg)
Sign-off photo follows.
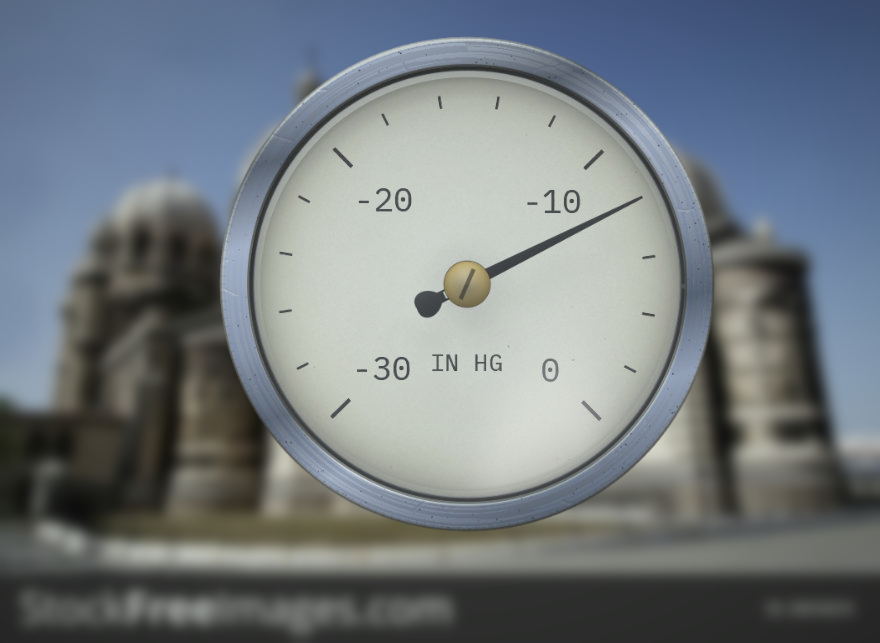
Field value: -8 (inHg)
